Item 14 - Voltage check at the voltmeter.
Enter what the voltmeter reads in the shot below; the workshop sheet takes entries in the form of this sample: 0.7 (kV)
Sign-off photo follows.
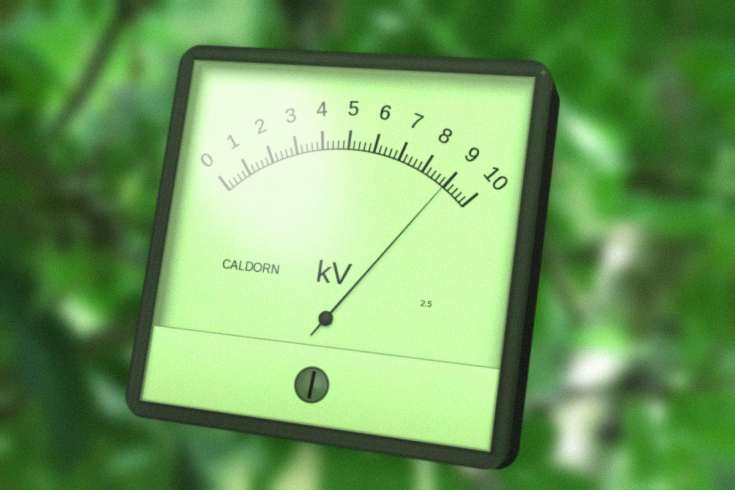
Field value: 9 (kV)
